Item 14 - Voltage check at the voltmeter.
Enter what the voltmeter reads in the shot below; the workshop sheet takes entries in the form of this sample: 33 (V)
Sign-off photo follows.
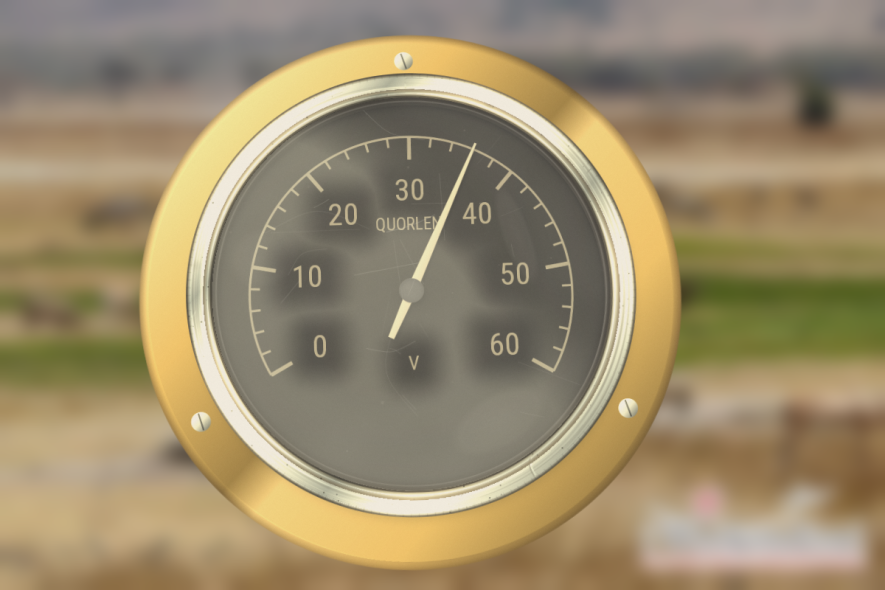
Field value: 36 (V)
